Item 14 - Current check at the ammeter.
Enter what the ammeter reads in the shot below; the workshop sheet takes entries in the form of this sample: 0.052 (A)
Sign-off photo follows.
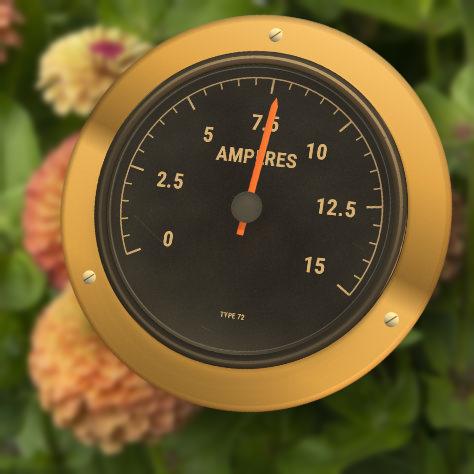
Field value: 7.75 (A)
